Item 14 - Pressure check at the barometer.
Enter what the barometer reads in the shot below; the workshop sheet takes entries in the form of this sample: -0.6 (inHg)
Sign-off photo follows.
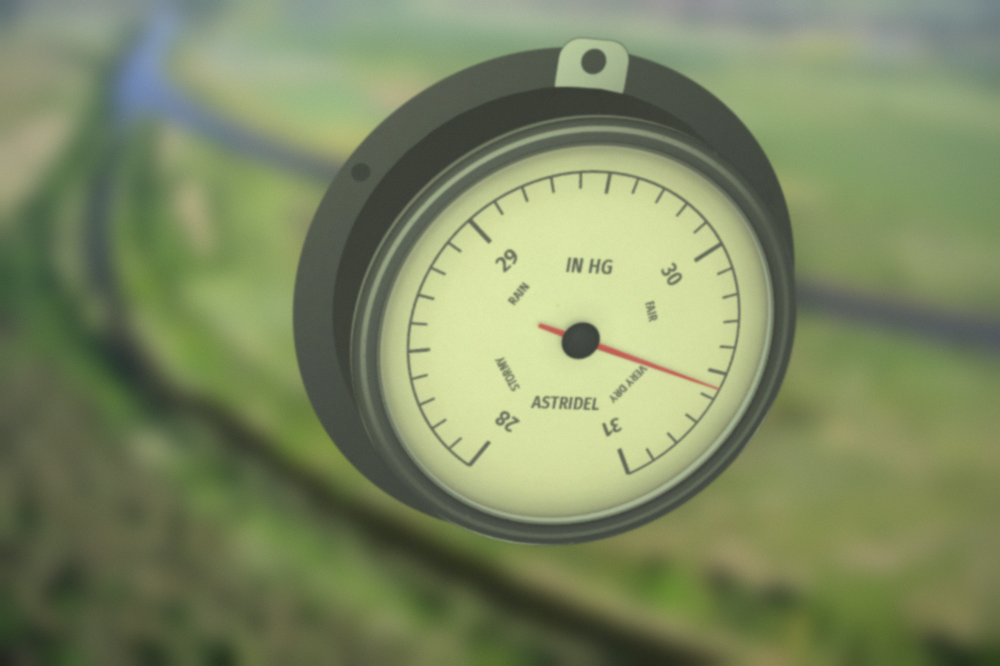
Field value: 30.55 (inHg)
